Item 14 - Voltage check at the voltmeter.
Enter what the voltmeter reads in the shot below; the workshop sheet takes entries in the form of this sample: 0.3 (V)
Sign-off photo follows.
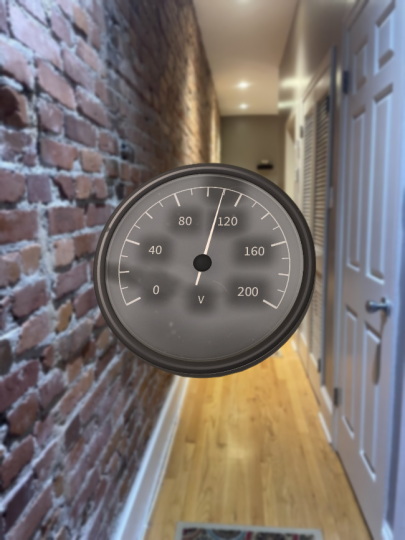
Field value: 110 (V)
